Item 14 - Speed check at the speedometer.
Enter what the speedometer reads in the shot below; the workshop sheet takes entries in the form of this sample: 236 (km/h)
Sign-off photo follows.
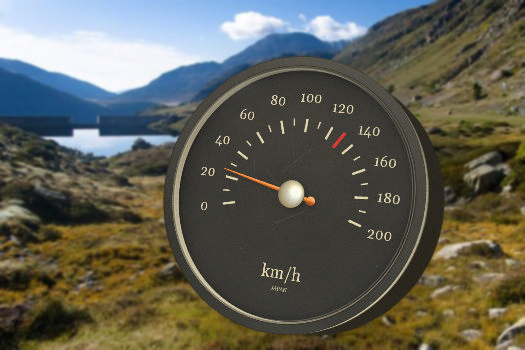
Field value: 25 (km/h)
